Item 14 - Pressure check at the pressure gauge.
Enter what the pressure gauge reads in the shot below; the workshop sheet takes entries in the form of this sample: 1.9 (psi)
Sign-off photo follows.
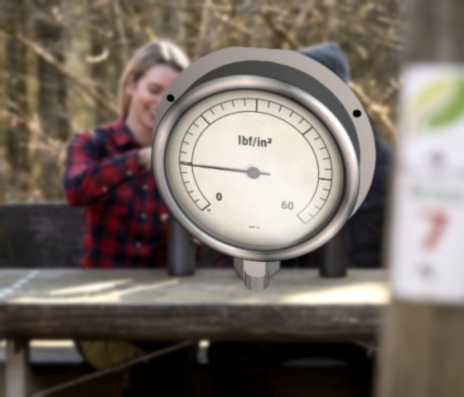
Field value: 10 (psi)
